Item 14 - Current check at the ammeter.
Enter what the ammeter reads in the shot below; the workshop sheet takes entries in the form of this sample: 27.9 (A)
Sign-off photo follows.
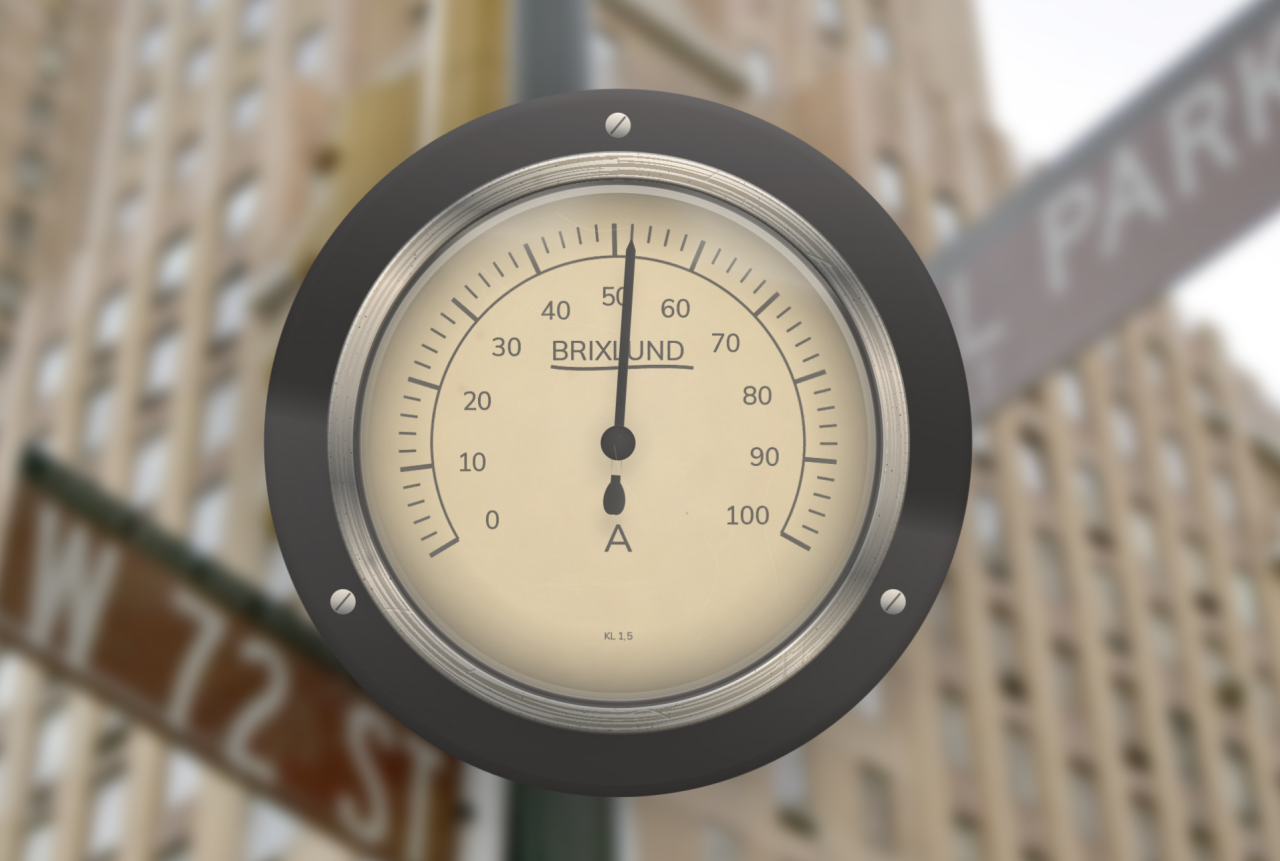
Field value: 52 (A)
